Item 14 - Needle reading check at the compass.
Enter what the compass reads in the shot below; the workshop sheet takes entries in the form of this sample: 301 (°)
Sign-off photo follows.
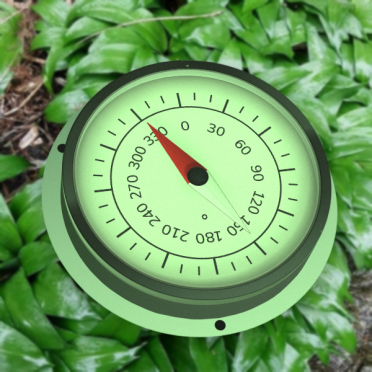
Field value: 330 (°)
